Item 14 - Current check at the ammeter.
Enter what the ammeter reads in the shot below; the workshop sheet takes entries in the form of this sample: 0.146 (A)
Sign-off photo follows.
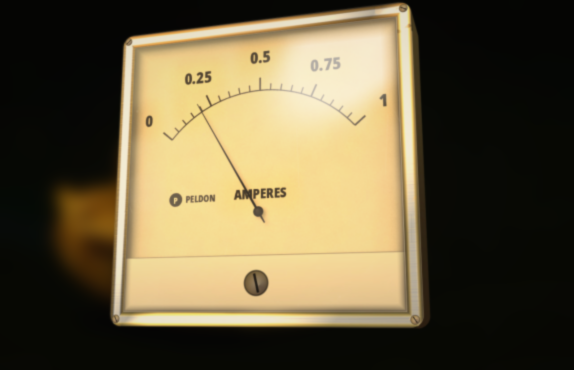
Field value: 0.2 (A)
